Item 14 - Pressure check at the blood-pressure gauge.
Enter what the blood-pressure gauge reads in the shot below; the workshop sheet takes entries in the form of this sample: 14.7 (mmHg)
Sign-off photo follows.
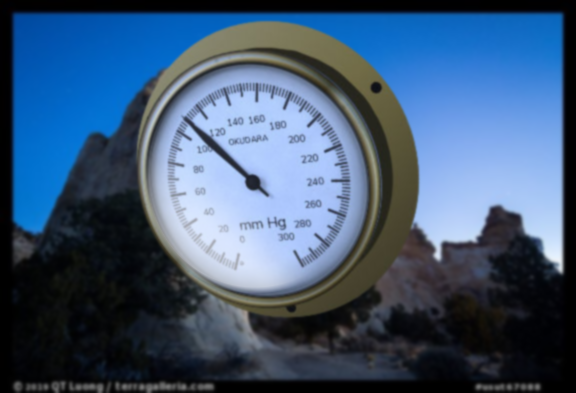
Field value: 110 (mmHg)
